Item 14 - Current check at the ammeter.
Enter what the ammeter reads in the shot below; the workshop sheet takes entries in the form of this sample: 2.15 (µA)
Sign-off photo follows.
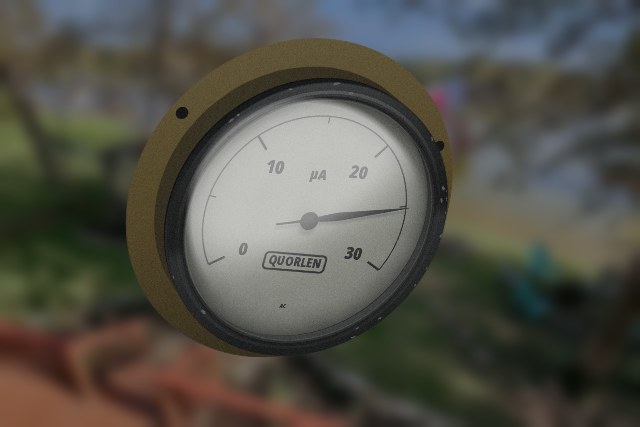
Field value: 25 (µA)
